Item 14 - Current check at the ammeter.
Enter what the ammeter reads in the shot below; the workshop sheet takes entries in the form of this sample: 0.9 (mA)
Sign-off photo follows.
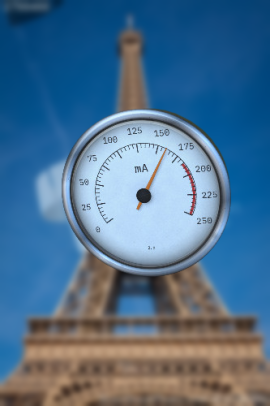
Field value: 160 (mA)
